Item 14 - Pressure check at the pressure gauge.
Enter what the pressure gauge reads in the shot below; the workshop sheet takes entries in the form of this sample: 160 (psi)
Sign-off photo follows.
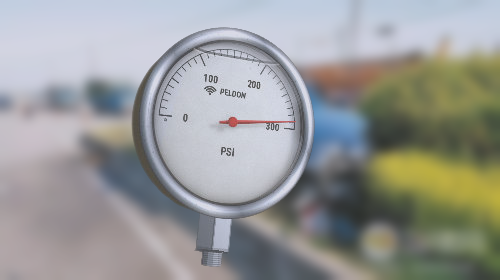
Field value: 290 (psi)
